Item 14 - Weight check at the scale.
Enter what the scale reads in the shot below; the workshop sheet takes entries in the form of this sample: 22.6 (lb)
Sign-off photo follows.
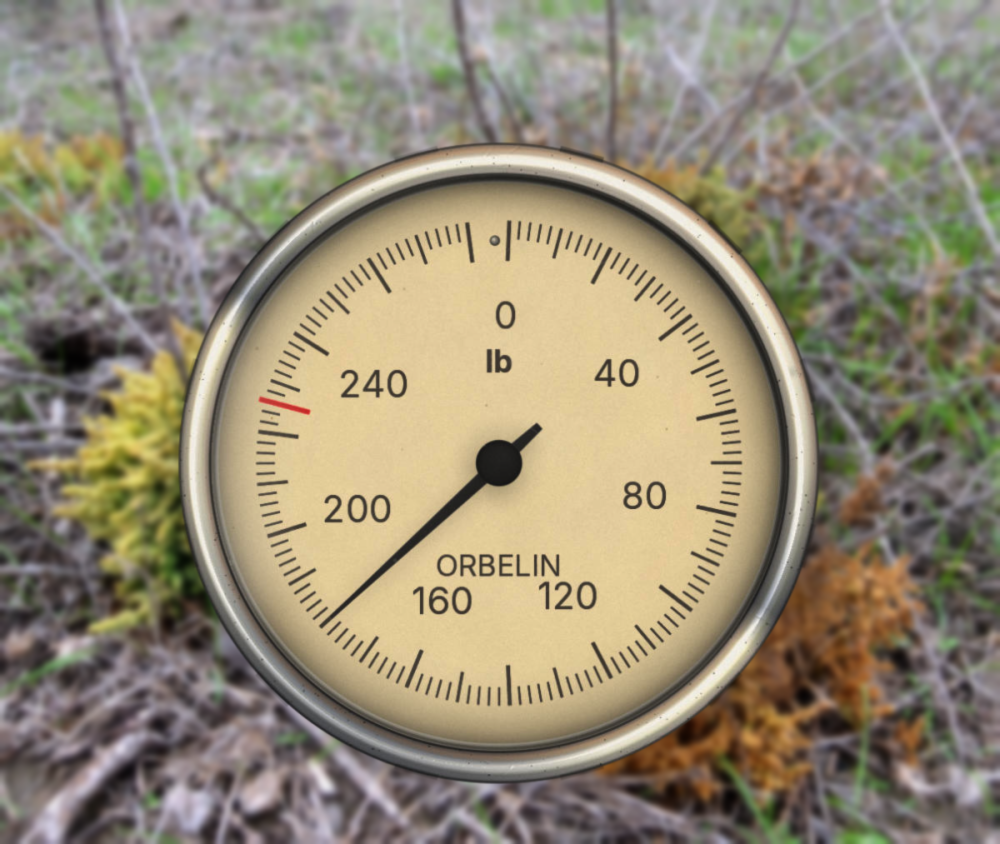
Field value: 180 (lb)
